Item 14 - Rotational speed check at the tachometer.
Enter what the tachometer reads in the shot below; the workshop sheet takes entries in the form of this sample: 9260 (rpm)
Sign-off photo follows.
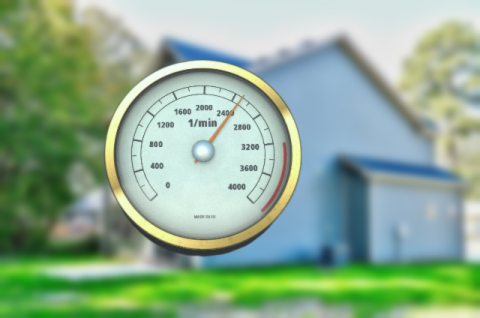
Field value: 2500 (rpm)
